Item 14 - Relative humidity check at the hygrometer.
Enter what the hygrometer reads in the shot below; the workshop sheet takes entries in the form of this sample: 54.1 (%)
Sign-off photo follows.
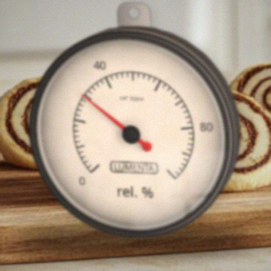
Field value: 30 (%)
